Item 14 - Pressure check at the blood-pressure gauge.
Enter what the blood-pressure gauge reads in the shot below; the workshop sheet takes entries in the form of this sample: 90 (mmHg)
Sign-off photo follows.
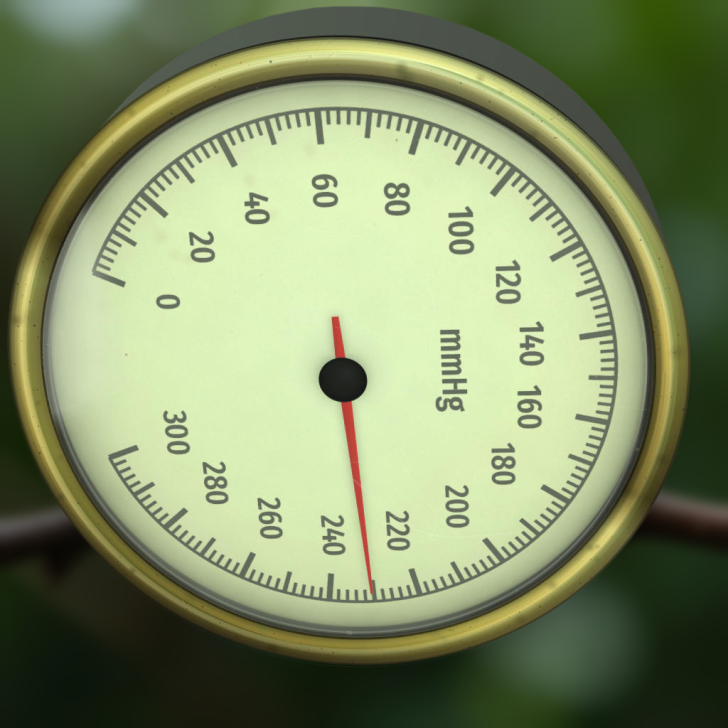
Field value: 230 (mmHg)
